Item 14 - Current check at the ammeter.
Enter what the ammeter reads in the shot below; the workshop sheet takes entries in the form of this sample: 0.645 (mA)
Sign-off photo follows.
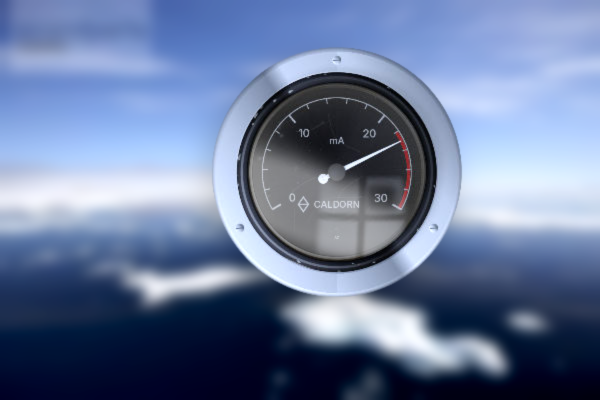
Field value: 23 (mA)
